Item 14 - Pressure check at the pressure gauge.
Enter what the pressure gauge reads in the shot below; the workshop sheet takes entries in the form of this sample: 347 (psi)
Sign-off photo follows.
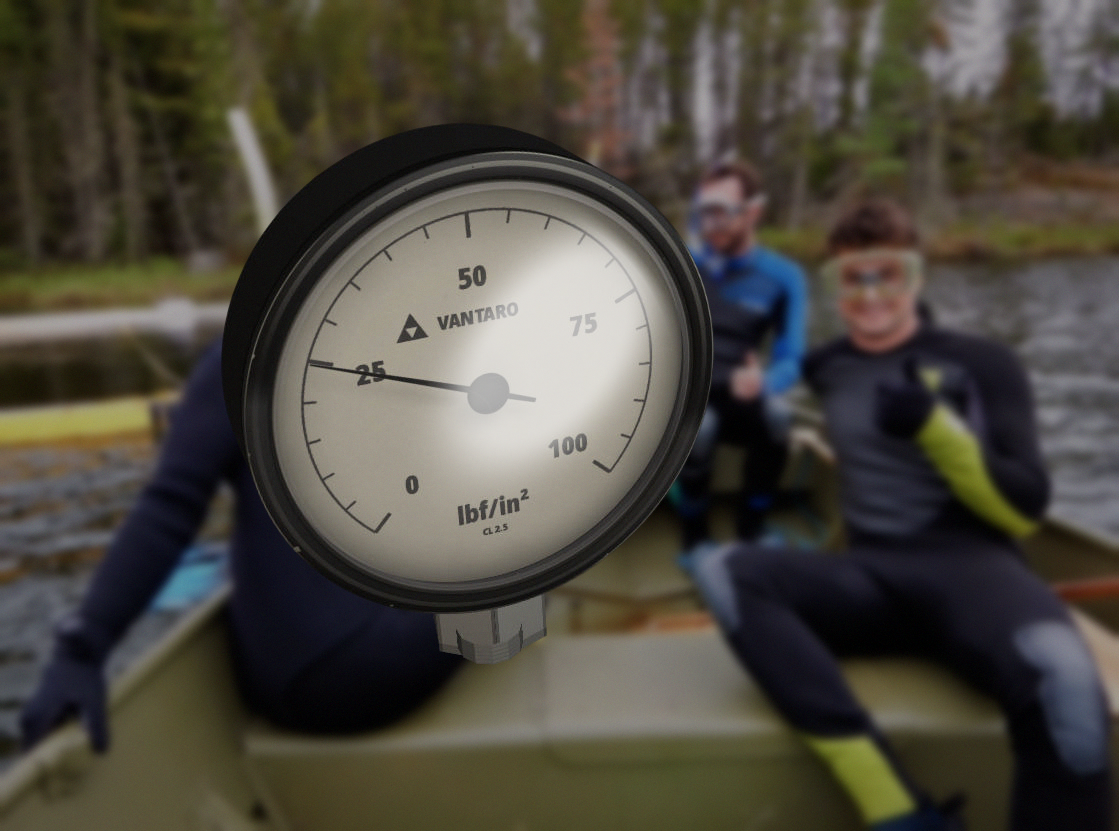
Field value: 25 (psi)
